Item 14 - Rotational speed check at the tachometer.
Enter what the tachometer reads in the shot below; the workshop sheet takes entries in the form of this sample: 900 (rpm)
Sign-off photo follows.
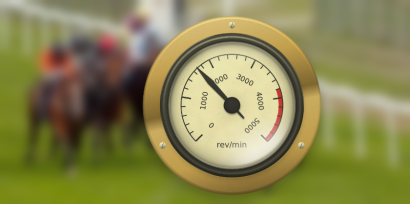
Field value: 1700 (rpm)
